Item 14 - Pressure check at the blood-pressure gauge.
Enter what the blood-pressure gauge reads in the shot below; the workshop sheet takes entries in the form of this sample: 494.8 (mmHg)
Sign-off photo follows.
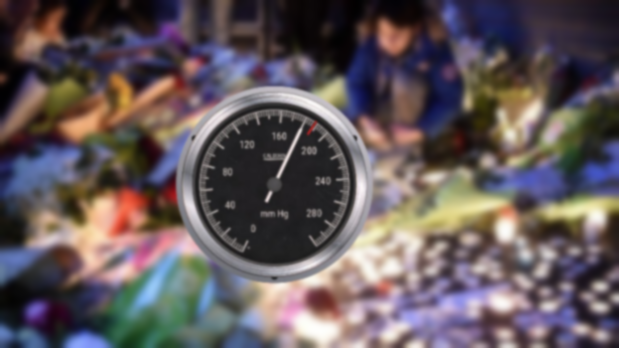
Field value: 180 (mmHg)
